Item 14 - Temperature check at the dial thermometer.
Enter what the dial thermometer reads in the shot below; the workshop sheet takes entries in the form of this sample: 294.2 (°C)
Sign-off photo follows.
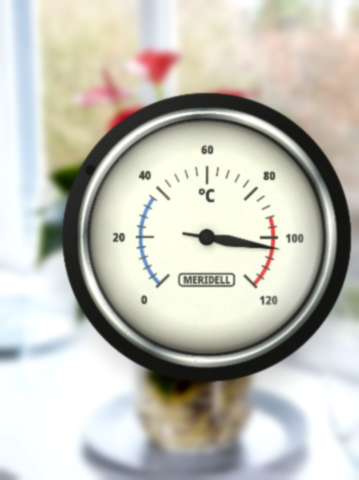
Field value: 104 (°C)
